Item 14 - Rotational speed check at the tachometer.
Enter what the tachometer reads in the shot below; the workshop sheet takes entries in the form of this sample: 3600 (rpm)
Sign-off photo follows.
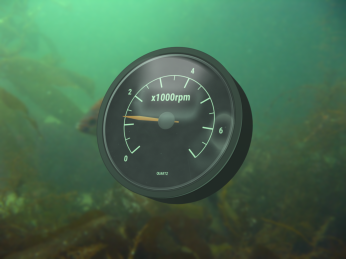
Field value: 1250 (rpm)
